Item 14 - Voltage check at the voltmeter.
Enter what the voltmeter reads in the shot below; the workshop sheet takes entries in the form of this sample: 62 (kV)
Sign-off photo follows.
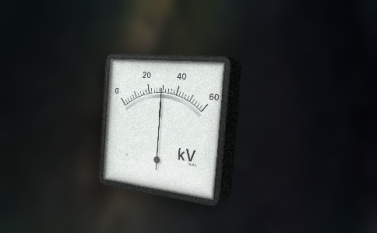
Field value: 30 (kV)
